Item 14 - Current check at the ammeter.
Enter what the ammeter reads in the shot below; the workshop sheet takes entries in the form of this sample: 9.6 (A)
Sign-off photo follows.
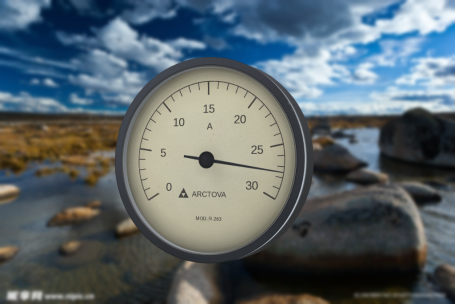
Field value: 27.5 (A)
